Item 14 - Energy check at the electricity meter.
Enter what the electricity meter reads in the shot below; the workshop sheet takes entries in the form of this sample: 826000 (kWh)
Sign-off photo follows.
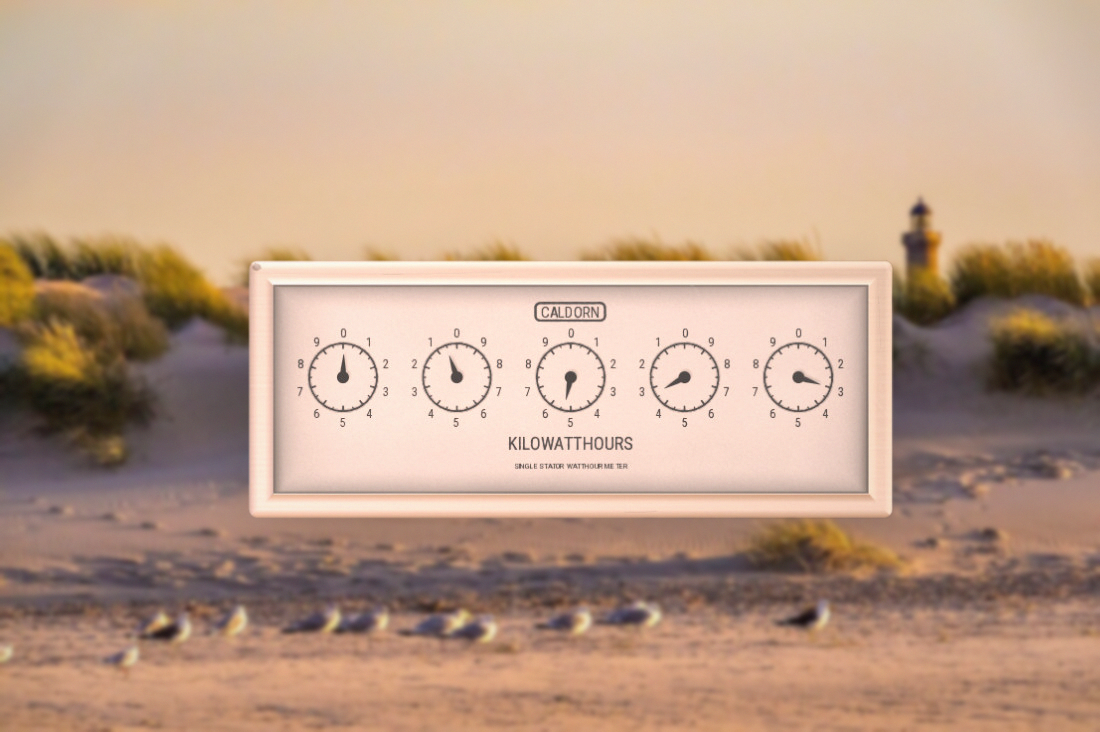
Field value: 533 (kWh)
